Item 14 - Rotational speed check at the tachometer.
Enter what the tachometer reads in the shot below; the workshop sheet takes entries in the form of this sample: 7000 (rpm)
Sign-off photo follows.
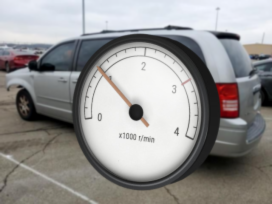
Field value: 1000 (rpm)
